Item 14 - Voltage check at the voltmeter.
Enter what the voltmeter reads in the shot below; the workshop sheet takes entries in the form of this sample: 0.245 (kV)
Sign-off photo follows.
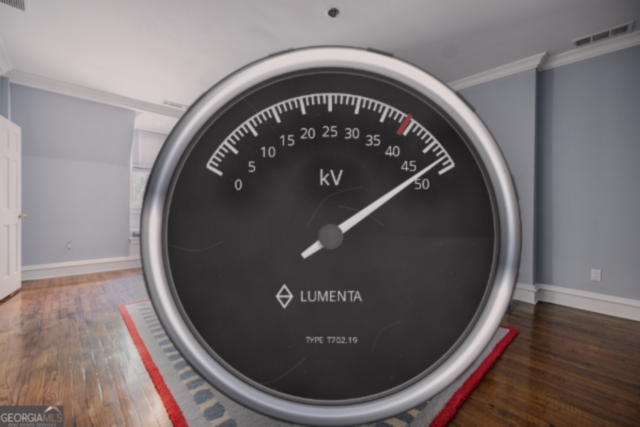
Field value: 48 (kV)
